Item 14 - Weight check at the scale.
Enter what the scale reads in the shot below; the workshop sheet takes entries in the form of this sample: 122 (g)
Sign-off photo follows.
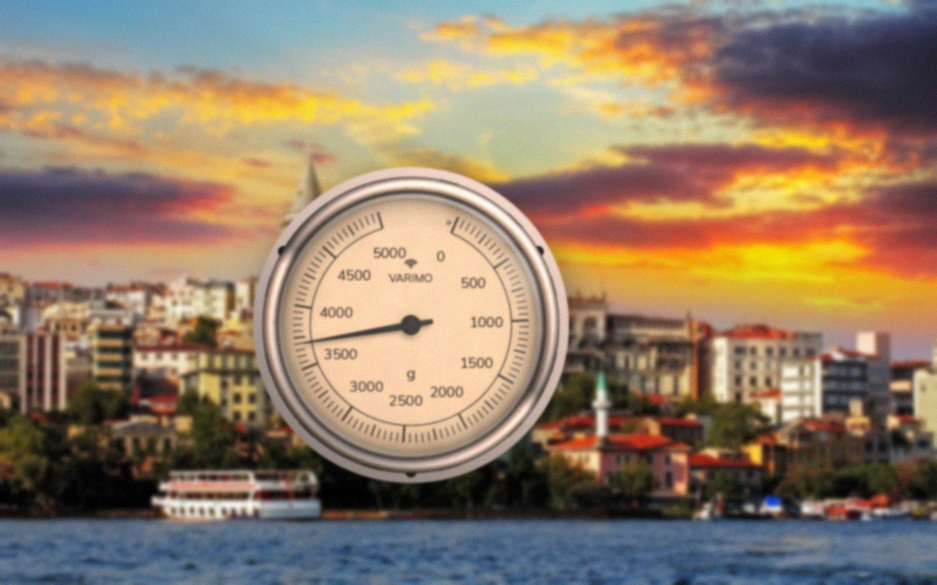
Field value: 3700 (g)
